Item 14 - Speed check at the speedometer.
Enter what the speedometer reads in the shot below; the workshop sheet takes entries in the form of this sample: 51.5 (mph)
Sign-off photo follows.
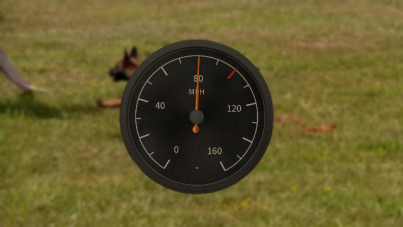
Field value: 80 (mph)
